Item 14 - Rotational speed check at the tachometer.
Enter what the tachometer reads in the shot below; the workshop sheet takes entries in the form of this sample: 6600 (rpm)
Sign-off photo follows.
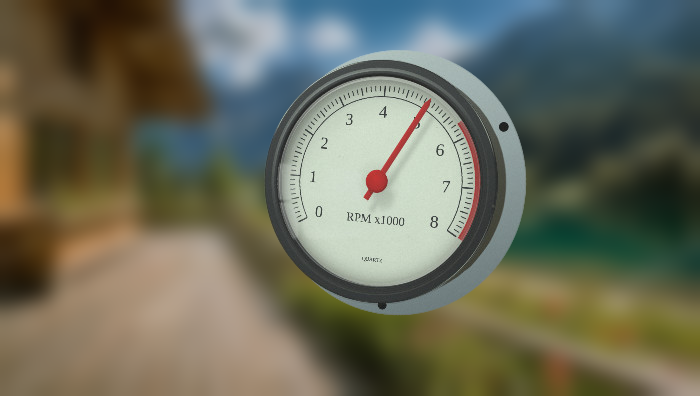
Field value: 5000 (rpm)
